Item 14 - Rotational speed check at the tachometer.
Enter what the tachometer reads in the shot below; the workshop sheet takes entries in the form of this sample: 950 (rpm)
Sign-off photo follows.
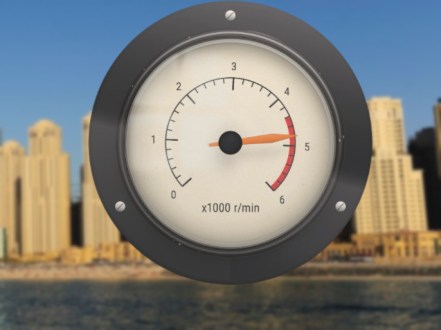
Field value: 4800 (rpm)
